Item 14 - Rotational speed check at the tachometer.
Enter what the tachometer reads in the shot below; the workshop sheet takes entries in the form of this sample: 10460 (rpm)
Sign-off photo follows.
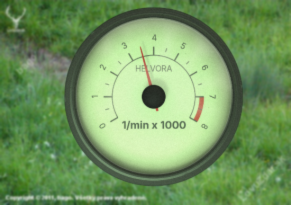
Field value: 3500 (rpm)
